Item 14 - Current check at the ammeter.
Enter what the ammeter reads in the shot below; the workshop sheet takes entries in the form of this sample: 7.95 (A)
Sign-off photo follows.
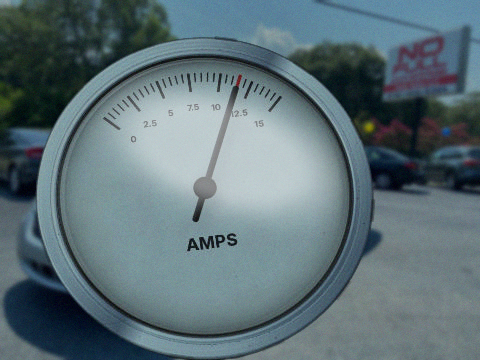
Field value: 11.5 (A)
